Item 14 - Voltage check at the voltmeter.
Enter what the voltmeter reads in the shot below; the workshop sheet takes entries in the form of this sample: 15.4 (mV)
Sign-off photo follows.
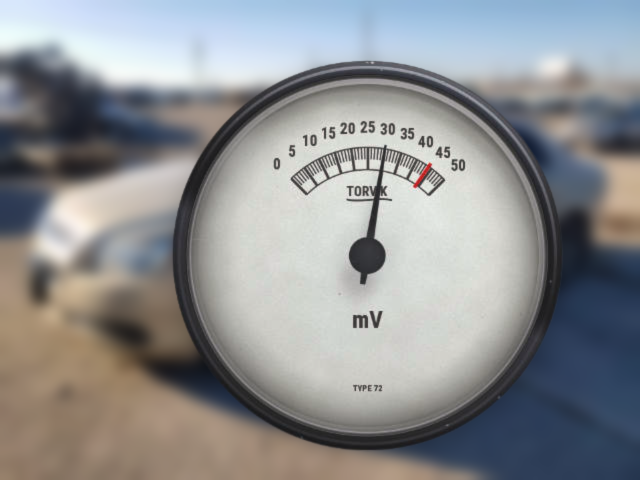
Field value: 30 (mV)
